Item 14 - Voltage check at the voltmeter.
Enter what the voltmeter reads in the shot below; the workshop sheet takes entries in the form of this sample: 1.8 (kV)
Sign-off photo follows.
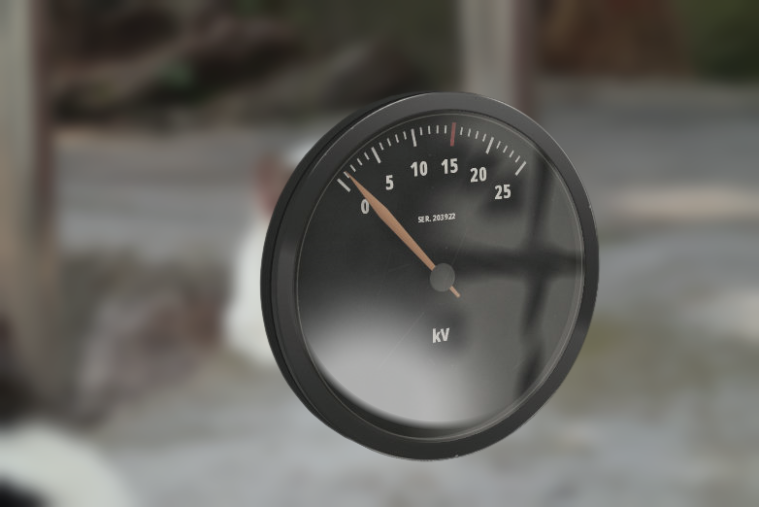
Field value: 1 (kV)
